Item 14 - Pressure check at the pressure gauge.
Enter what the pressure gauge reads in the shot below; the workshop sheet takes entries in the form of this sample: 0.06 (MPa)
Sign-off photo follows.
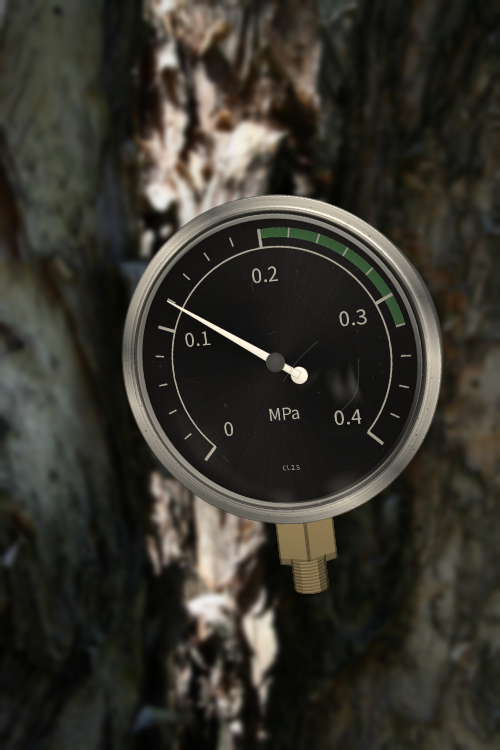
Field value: 0.12 (MPa)
